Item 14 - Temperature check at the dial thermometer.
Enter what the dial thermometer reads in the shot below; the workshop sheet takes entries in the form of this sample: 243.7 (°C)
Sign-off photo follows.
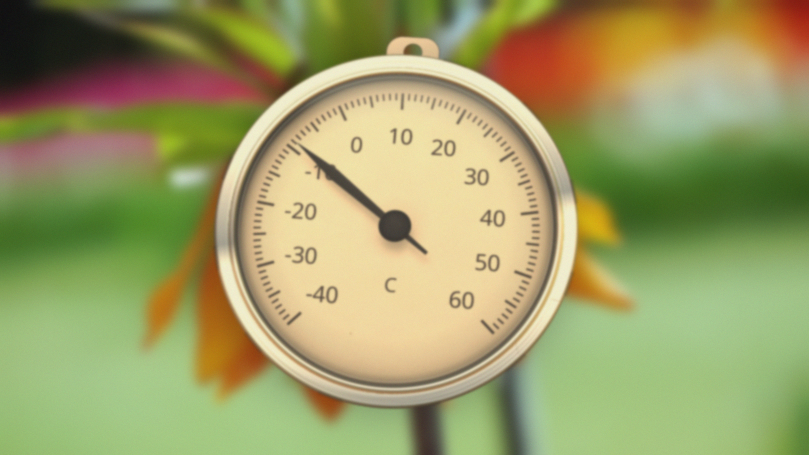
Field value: -9 (°C)
